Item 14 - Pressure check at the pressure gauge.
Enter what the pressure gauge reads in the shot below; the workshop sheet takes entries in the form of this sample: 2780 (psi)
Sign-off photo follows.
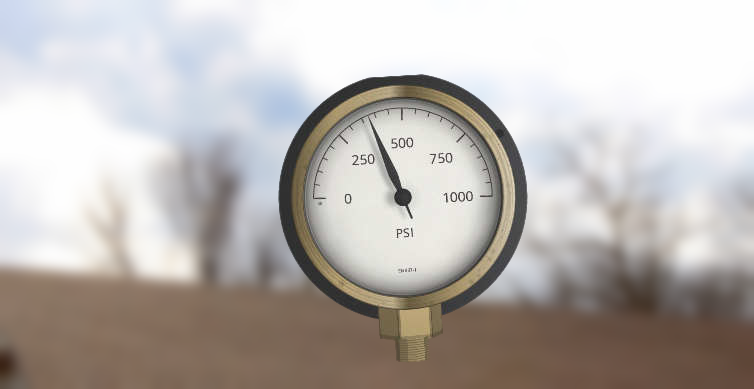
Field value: 375 (psi)
